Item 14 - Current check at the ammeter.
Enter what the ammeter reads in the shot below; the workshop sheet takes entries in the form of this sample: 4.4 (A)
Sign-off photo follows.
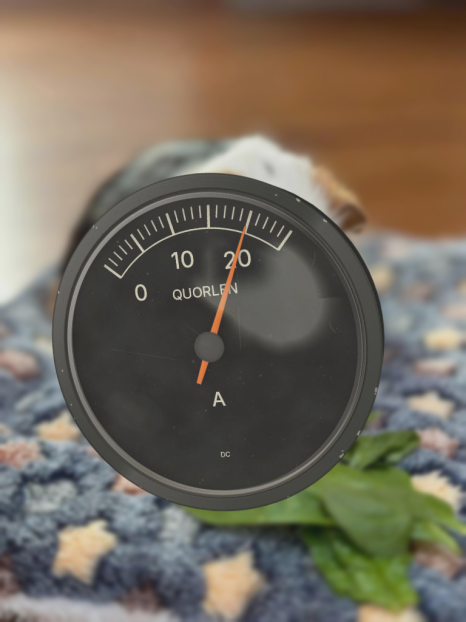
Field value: 20 (A)
